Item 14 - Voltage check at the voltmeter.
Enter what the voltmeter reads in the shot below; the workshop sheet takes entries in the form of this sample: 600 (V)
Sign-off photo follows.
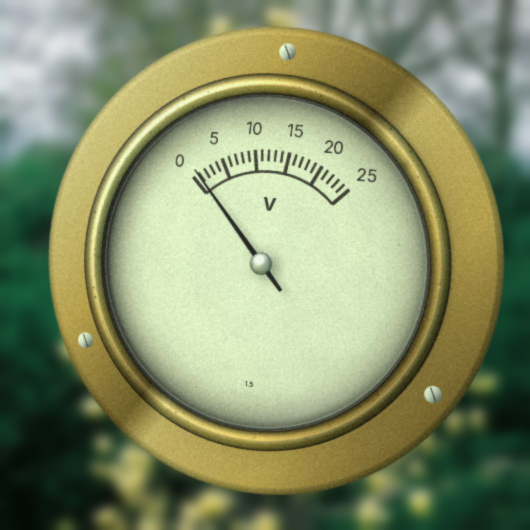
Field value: 1 (V)
